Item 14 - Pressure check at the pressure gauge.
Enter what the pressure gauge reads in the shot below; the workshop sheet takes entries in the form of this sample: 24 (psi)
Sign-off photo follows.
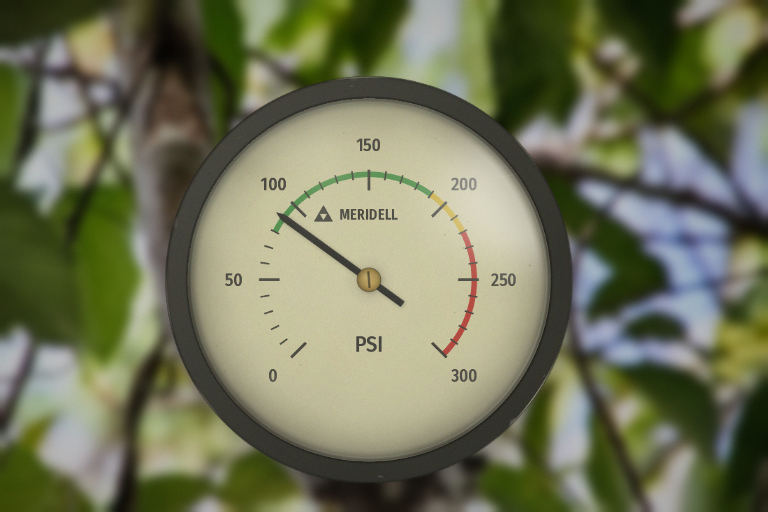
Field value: 90 (psi)
